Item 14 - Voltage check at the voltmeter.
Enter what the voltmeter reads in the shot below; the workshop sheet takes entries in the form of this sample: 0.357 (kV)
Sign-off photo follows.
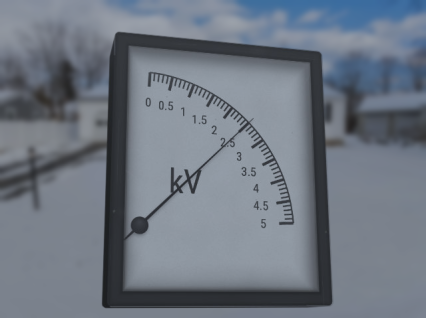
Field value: 2.5 (kV)
